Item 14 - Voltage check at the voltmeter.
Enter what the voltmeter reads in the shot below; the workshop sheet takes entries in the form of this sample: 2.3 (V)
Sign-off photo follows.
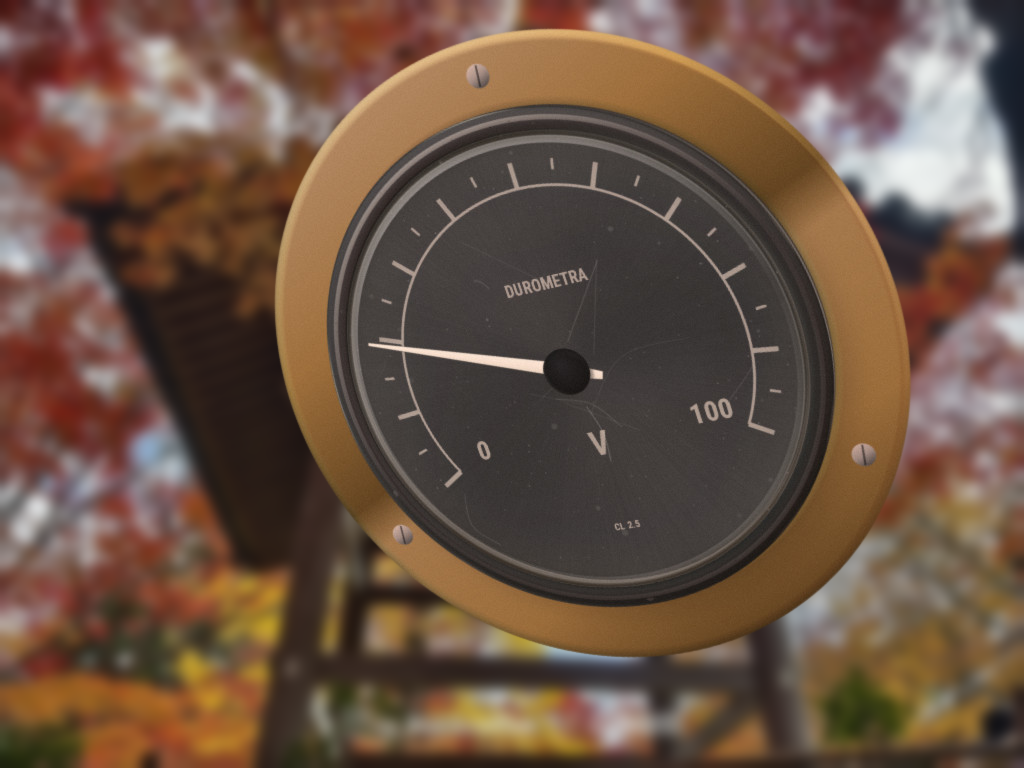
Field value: 20 (V)
